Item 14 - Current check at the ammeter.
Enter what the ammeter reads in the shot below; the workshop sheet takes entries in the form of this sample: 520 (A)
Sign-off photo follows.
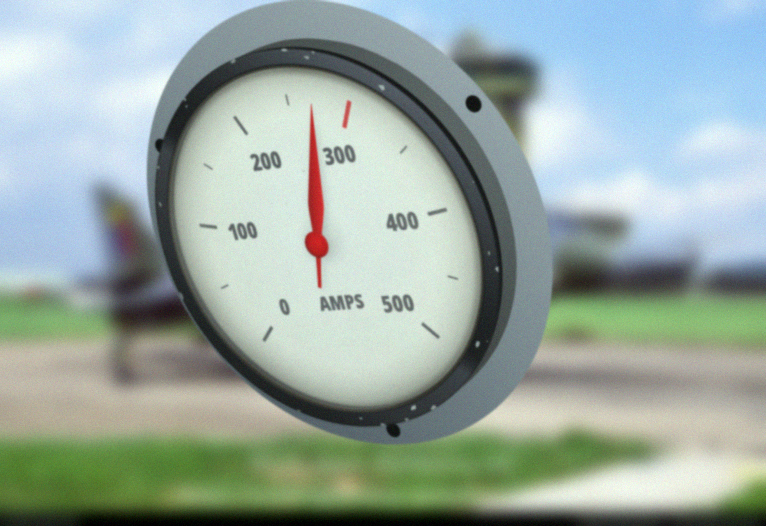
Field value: 275 (A)
